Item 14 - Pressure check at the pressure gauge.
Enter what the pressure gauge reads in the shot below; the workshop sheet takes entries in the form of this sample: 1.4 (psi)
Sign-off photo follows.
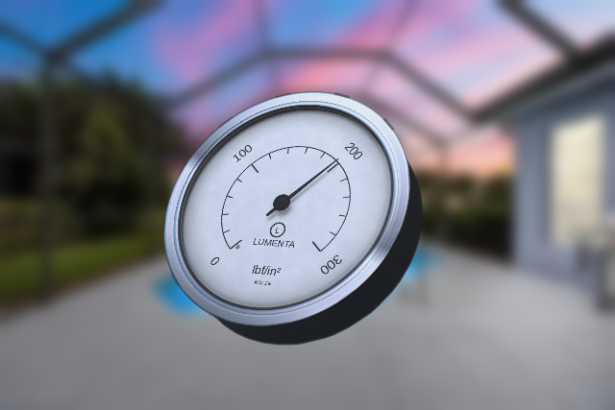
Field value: 200 (psi)
